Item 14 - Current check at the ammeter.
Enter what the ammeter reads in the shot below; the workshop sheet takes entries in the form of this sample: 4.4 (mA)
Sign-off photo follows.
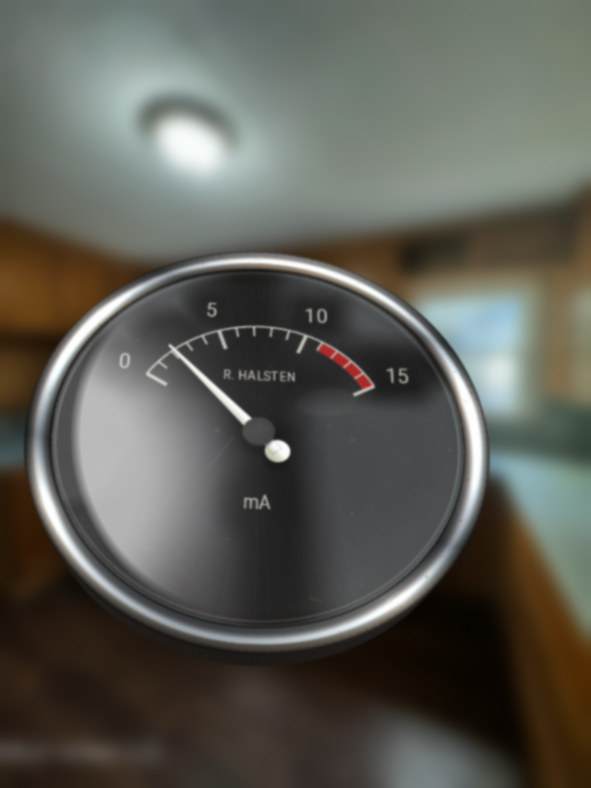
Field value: 2 (mA)
